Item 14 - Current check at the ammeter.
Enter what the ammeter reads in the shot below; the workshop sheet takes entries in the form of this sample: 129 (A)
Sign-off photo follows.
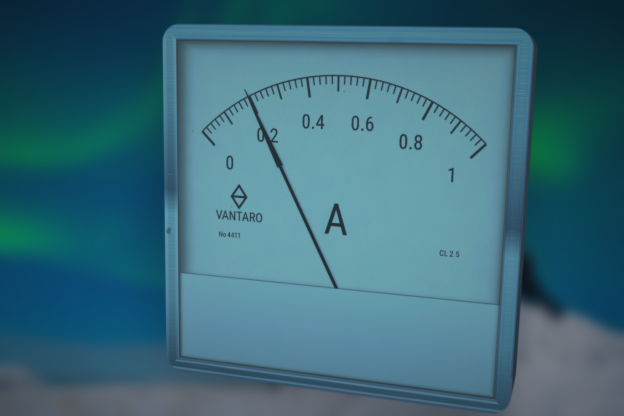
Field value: 0.2 (A)
